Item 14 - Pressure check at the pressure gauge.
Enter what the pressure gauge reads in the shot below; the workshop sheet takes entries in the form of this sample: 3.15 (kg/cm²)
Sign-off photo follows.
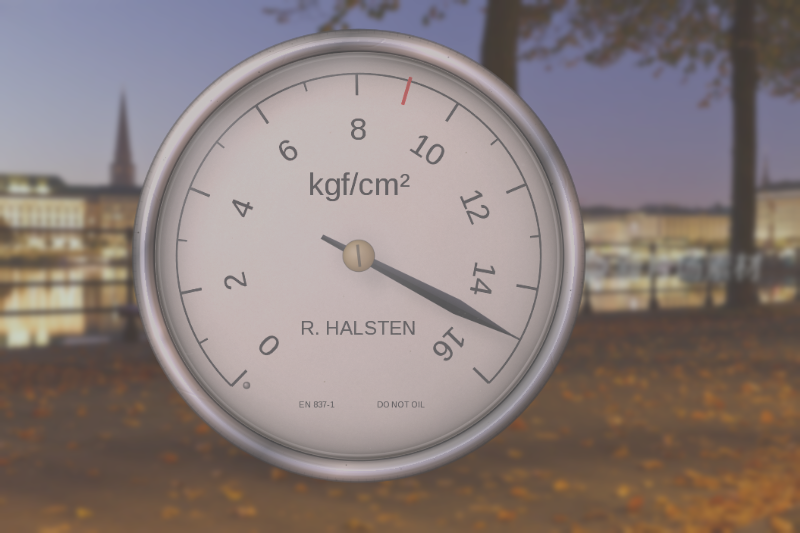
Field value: 15 (kg/cm²)
